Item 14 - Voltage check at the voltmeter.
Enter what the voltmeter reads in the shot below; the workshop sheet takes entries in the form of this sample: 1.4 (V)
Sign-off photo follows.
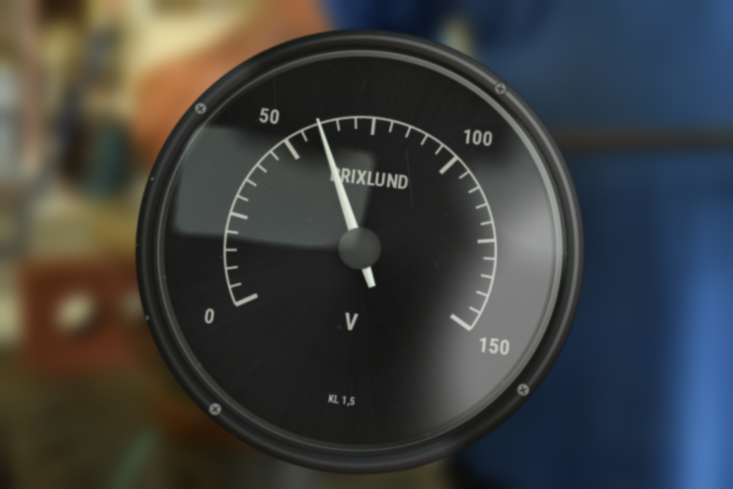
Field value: 60 (V)
